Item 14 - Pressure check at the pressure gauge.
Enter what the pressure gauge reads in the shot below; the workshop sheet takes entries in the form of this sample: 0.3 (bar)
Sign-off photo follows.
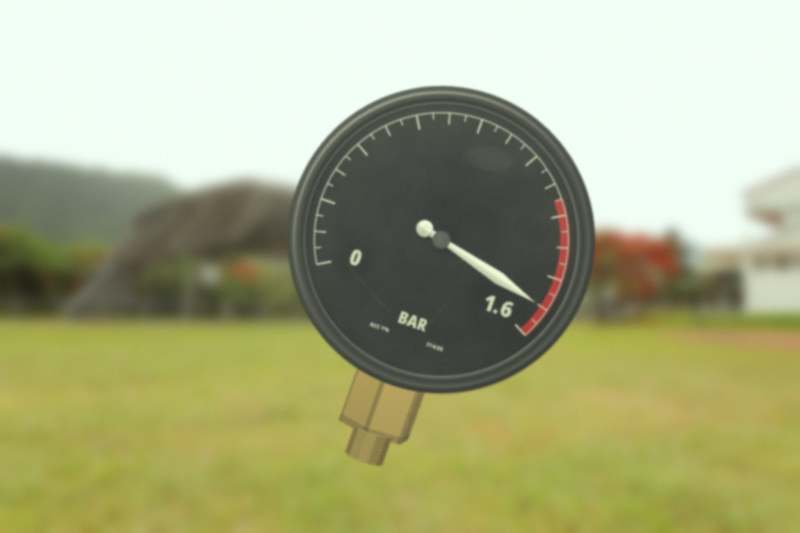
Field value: 1.5 (bar)
